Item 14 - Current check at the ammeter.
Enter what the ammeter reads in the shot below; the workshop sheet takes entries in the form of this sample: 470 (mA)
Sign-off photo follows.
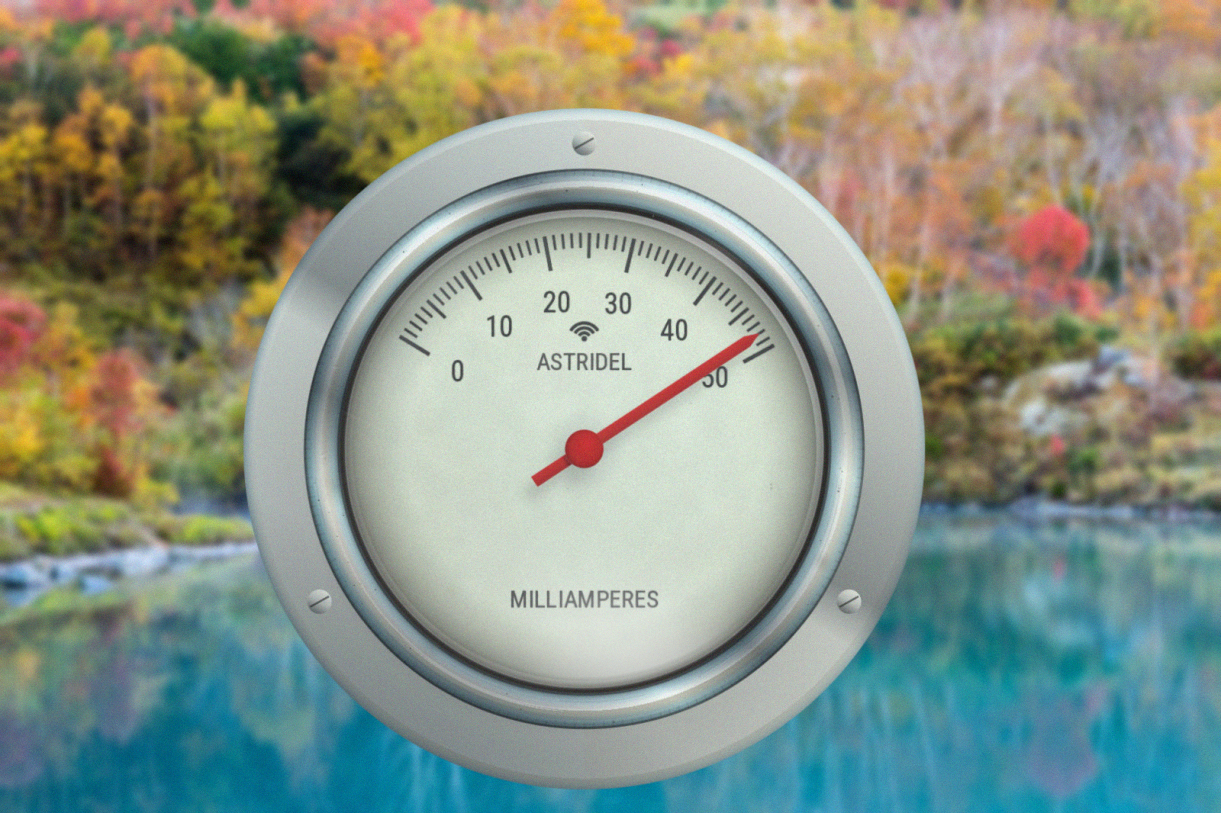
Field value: 48 (mA)
